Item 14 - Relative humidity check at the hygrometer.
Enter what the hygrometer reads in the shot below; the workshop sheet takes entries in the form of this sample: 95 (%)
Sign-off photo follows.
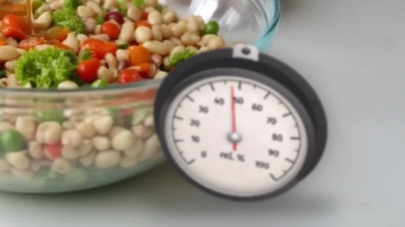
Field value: 47.5 (%)
